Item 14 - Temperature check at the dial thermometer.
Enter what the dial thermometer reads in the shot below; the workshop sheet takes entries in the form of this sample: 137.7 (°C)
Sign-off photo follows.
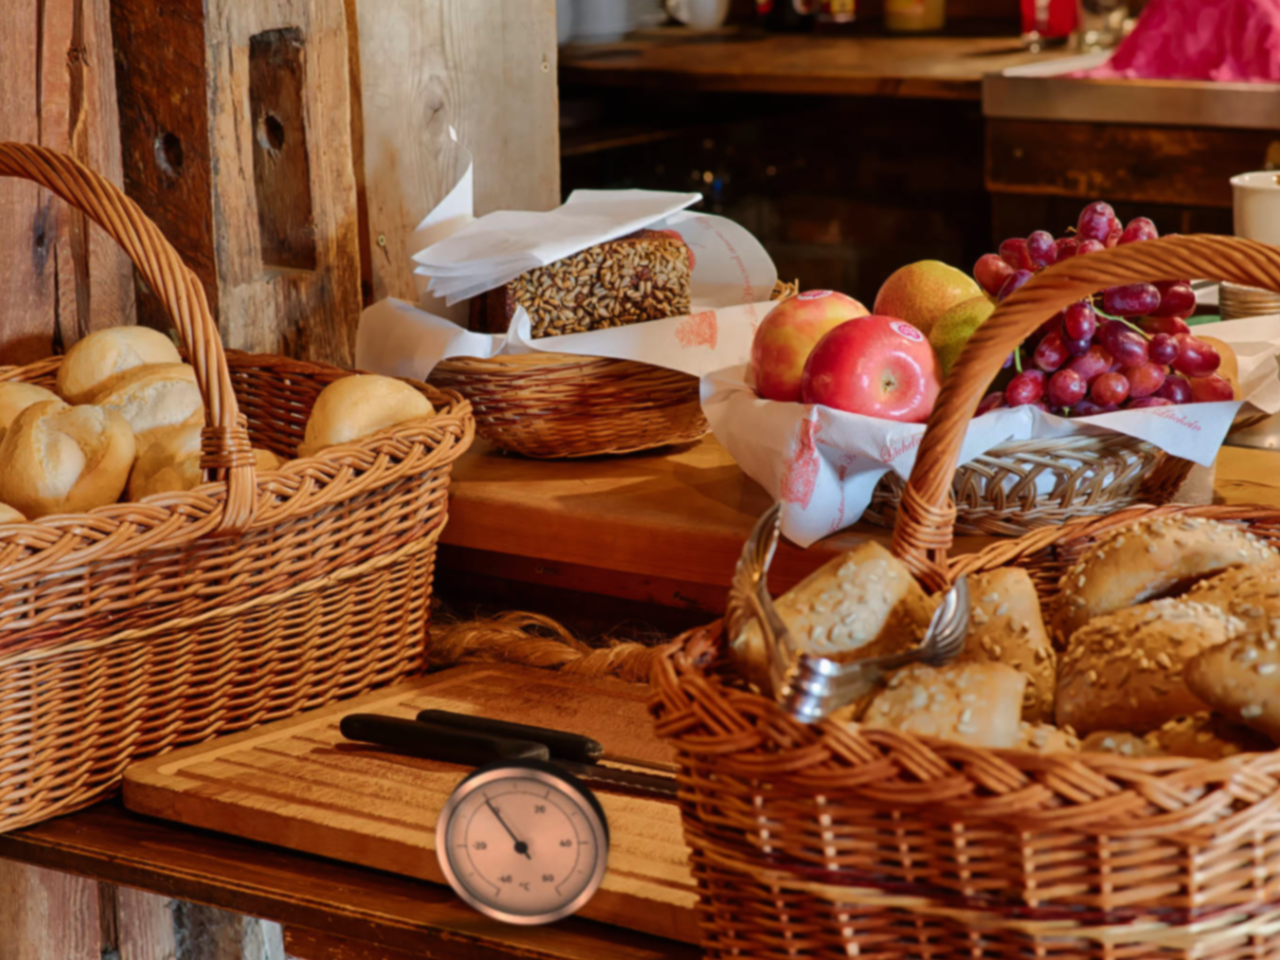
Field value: 0 (°C)
